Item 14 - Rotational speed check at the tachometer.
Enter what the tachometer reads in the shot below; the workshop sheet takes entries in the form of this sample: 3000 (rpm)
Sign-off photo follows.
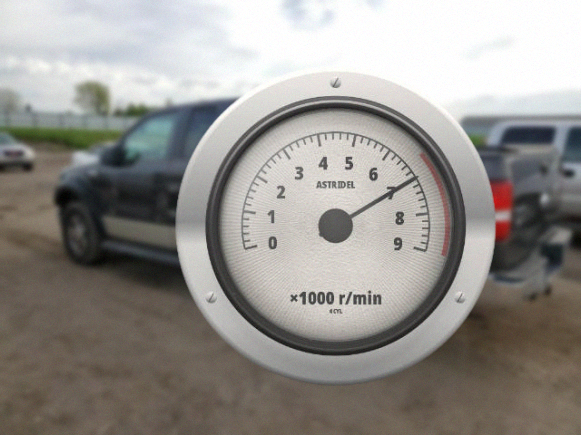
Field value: 7000 (rpm)
